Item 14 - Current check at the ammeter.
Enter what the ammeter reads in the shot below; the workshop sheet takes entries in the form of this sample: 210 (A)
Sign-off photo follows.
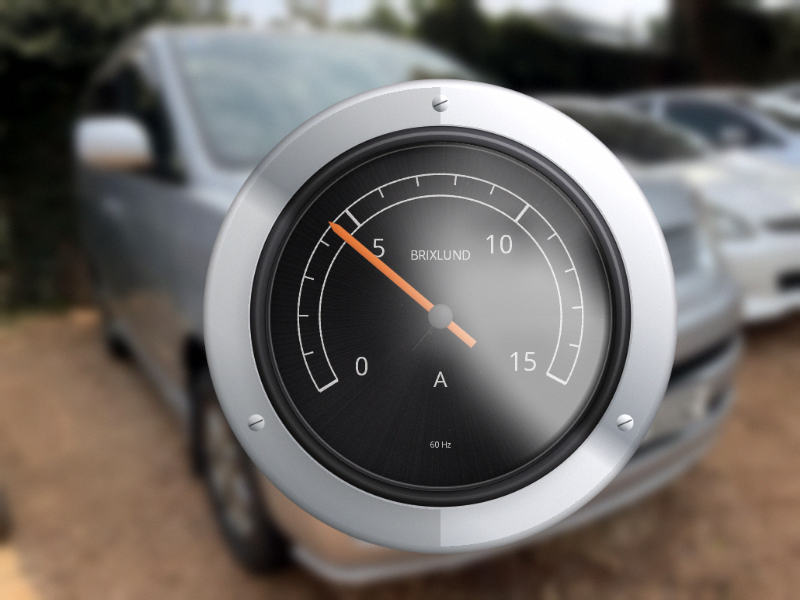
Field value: 4.5 (A)
